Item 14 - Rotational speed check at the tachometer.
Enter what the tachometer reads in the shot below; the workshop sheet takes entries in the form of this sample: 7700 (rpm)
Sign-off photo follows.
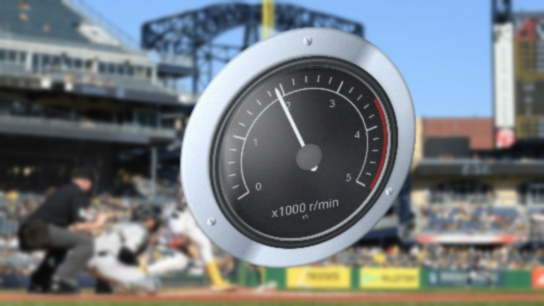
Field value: 1900 (rpm)
